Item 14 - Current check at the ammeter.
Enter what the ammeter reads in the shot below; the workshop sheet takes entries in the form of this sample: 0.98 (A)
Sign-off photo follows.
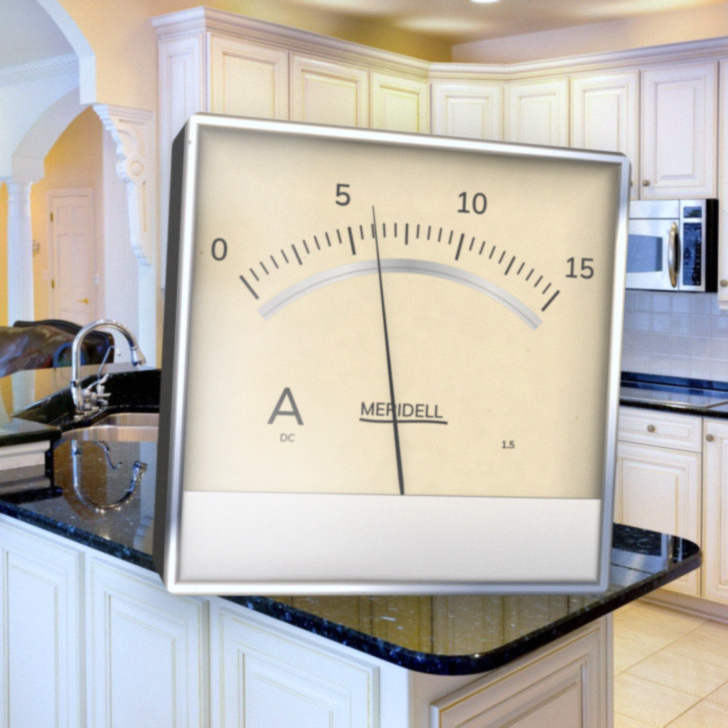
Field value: 6 (A)
